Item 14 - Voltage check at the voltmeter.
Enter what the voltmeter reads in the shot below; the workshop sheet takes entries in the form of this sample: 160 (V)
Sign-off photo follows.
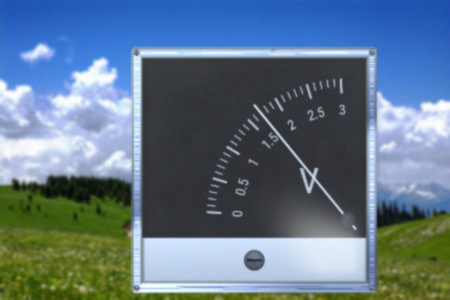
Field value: 1.7 (V)
